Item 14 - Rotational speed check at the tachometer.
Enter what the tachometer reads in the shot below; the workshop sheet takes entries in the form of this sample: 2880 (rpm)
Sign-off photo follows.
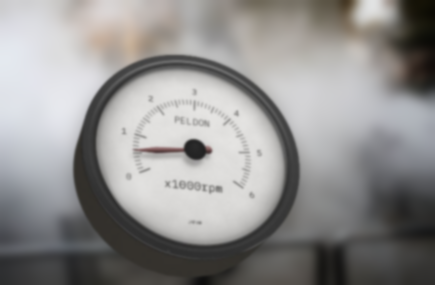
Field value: 500 (rpm)
